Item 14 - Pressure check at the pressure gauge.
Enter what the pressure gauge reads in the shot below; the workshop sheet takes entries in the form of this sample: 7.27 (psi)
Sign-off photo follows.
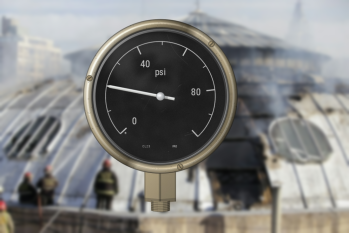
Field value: 20 (psi)
